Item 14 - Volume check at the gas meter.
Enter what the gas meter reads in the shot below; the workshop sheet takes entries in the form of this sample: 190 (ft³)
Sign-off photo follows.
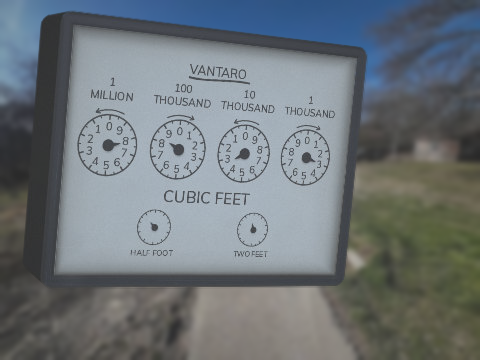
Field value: 783300 (ft³)
